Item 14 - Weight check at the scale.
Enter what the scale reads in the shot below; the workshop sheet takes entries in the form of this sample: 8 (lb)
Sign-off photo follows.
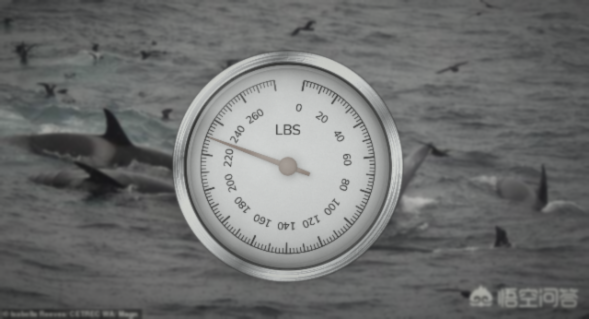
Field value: 230 (lb)
